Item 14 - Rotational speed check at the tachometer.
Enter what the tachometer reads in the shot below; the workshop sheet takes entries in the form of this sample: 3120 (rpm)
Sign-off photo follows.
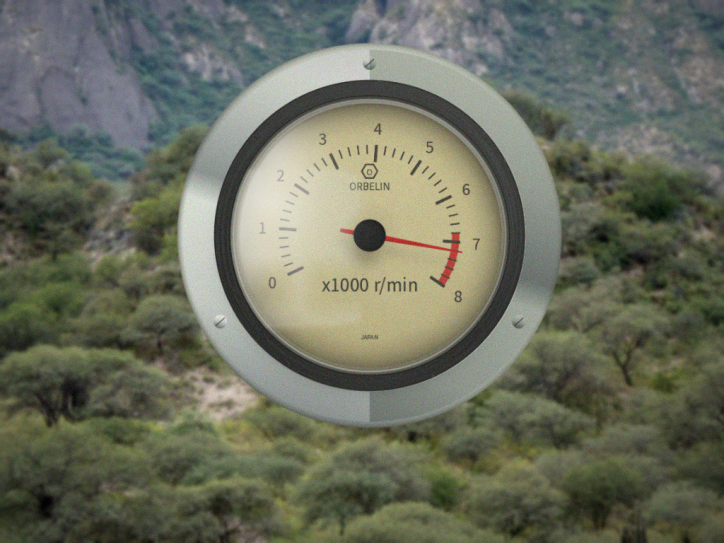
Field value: 7200 (rpm)
